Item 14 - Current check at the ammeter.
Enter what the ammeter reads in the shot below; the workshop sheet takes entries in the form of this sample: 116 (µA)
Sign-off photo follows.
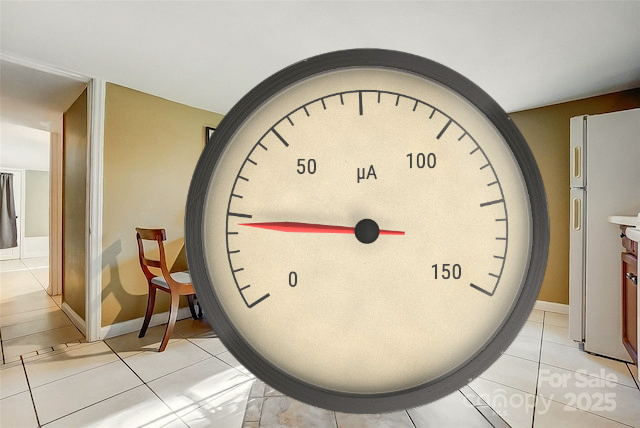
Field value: 22.5 (µA)
